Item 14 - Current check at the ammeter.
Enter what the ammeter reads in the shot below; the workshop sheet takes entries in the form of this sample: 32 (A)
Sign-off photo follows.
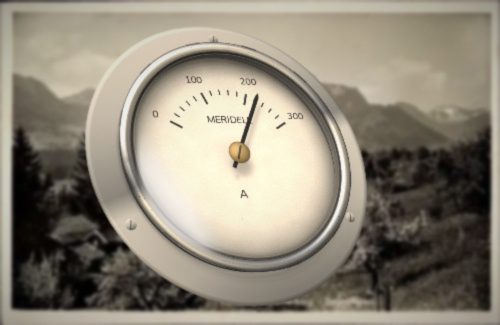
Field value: 220 (A)
